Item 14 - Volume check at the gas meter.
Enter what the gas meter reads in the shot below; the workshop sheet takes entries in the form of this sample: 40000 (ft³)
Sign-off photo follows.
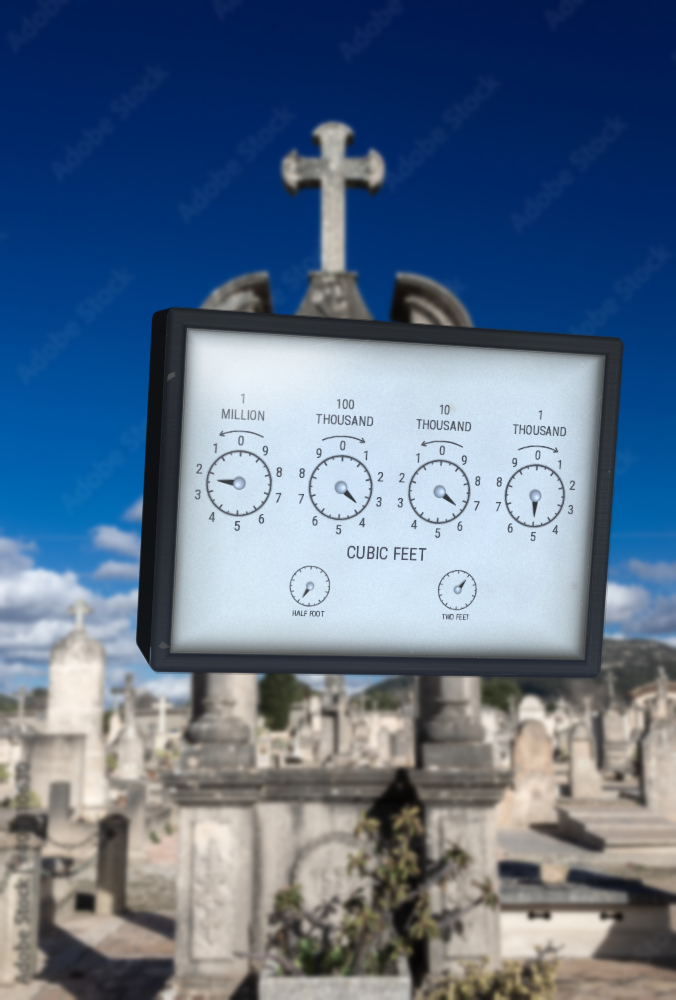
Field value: 236500 (ft³)
